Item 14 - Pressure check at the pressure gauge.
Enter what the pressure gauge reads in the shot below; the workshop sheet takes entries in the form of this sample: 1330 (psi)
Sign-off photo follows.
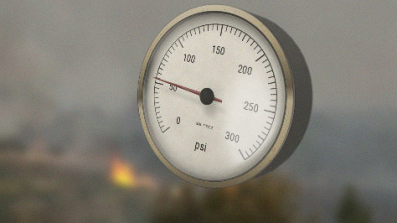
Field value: 55 (psi)
